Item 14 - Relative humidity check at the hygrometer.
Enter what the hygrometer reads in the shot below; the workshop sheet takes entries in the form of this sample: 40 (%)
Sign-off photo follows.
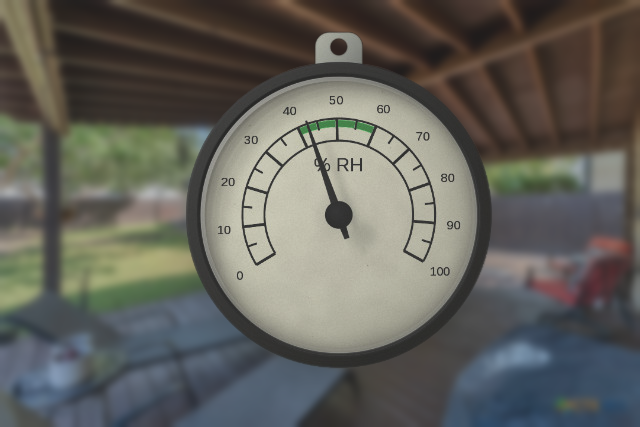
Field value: 42.5 (%)
